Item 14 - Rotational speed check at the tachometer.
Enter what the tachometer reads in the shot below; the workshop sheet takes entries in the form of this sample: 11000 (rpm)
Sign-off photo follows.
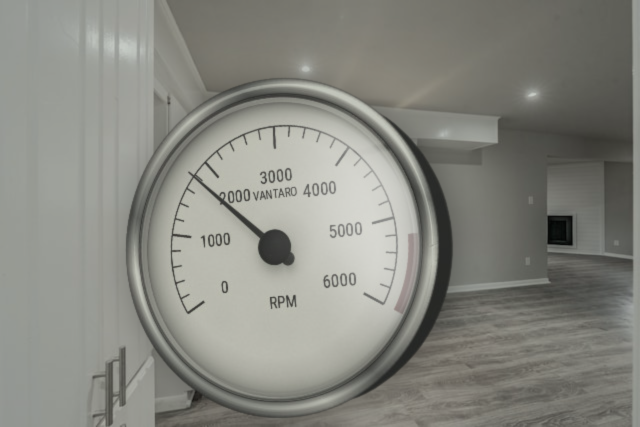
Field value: 1800 (rpm)
